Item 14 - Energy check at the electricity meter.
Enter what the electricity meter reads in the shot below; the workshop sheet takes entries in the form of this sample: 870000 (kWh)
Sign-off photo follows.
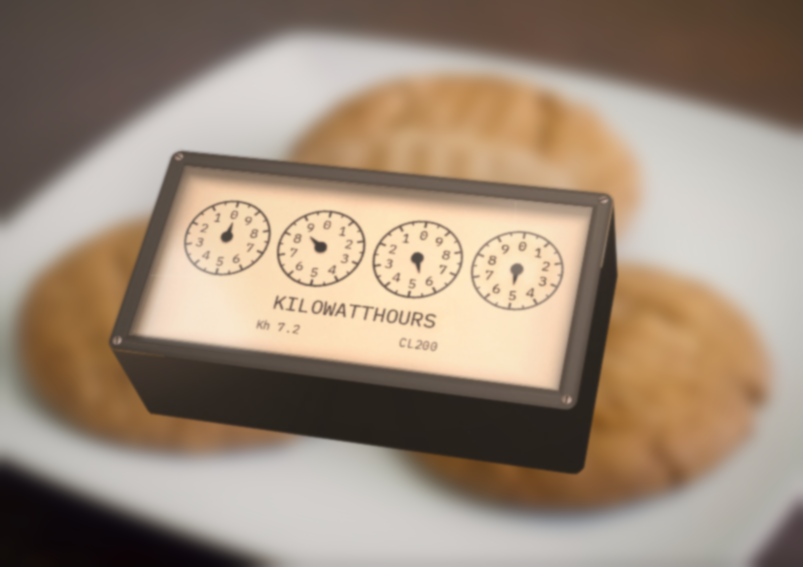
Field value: 9855 (kWh)
